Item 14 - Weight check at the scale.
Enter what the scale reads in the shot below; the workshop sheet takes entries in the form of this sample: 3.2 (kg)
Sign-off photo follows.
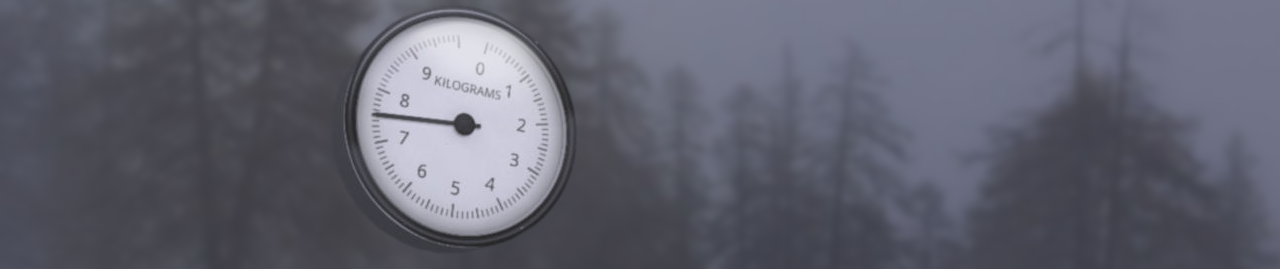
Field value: 7.5 (kg)
